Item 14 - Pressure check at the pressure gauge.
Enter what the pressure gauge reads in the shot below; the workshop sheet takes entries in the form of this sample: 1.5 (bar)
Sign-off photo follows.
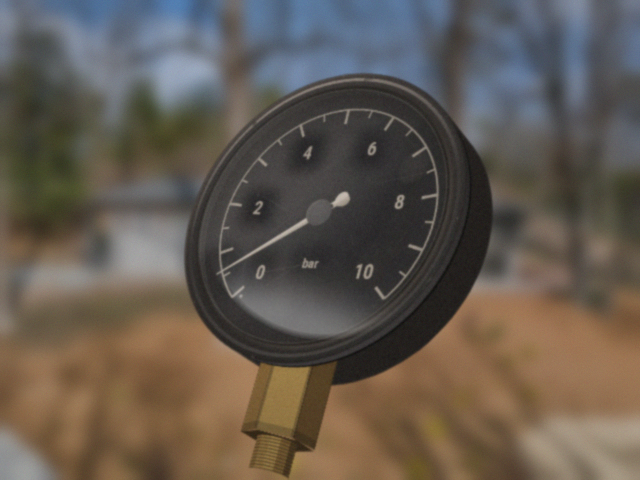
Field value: 0.5 (bar)
